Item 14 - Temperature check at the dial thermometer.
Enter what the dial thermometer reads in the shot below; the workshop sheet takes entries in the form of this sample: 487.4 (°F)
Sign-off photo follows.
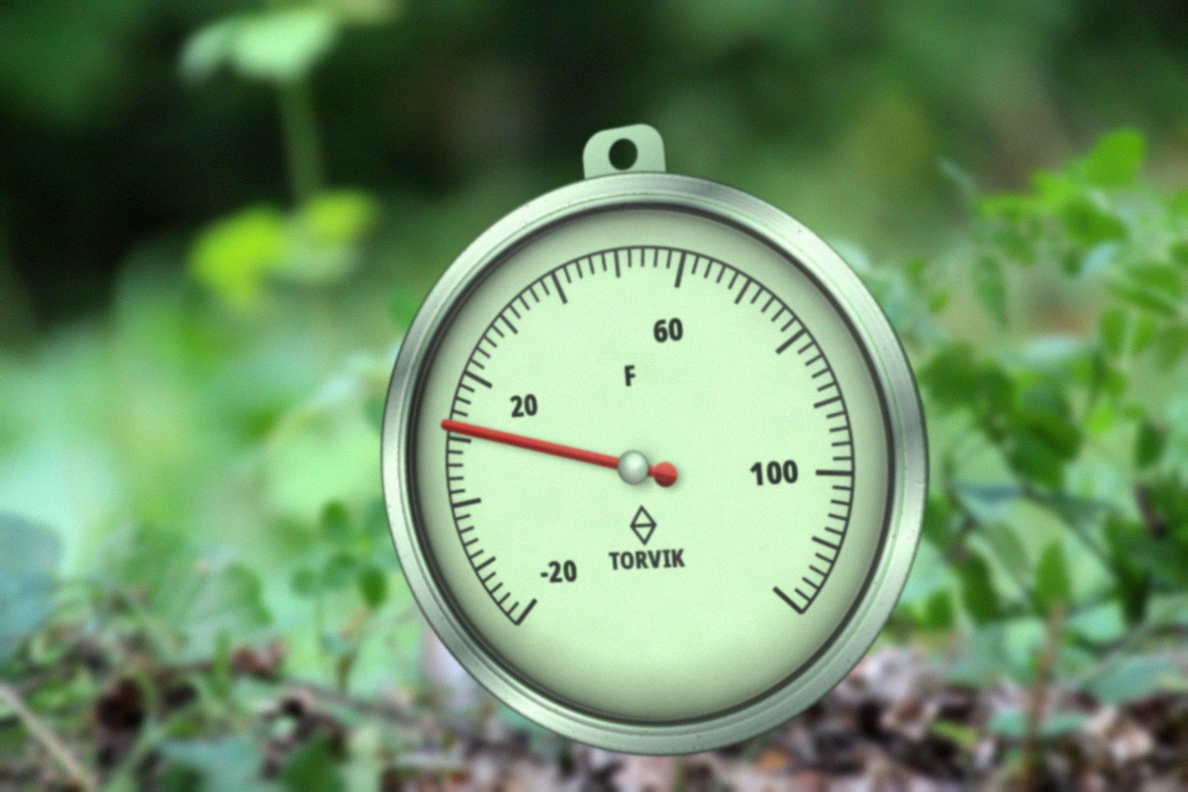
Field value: 12 (°F)
